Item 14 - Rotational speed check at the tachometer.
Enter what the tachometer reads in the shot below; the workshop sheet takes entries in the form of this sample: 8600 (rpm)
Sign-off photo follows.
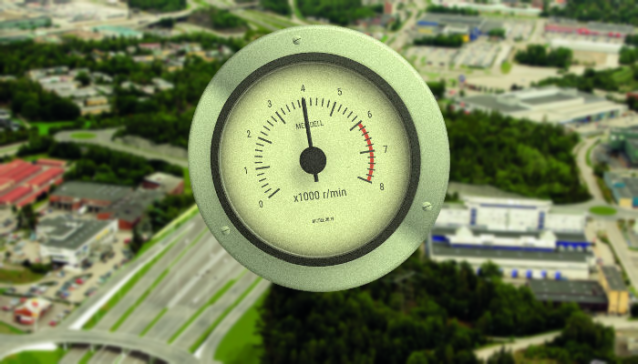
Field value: 4000 (rpm)
